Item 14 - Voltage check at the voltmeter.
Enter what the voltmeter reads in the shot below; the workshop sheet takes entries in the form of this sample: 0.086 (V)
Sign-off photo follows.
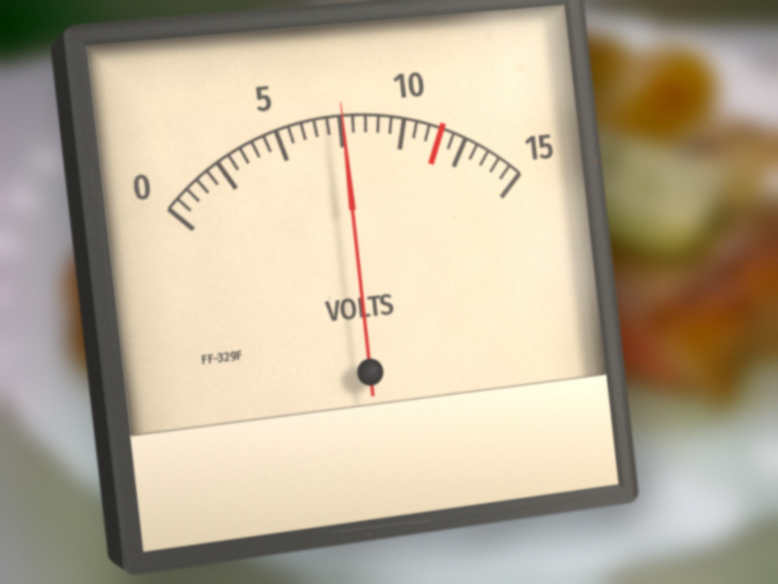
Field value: 7.5 (V)
